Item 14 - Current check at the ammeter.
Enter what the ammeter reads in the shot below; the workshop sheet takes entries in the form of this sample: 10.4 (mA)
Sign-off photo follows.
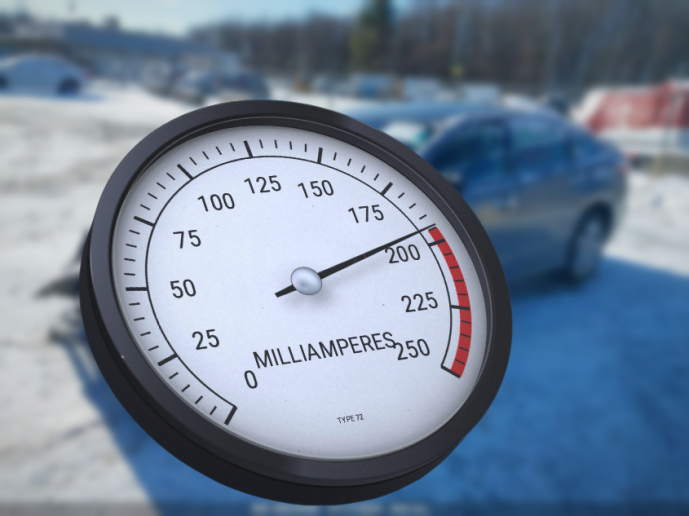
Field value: 195 (mA)
